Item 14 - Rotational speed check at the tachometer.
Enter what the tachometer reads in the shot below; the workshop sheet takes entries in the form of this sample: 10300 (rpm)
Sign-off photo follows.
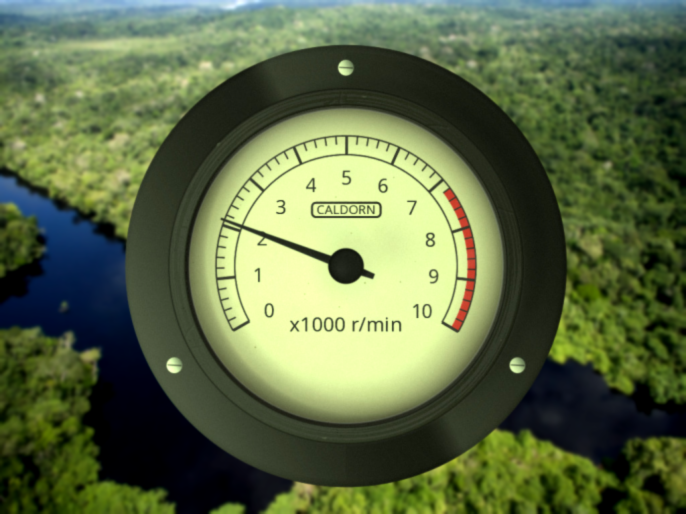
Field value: 2100 (rpm)
